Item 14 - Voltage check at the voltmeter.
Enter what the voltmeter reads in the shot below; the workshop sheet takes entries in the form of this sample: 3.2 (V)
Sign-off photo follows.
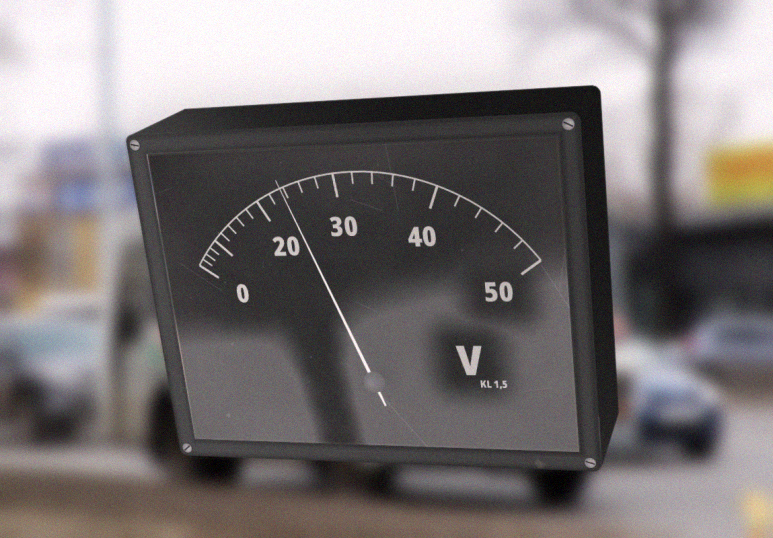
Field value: 24 (V)
